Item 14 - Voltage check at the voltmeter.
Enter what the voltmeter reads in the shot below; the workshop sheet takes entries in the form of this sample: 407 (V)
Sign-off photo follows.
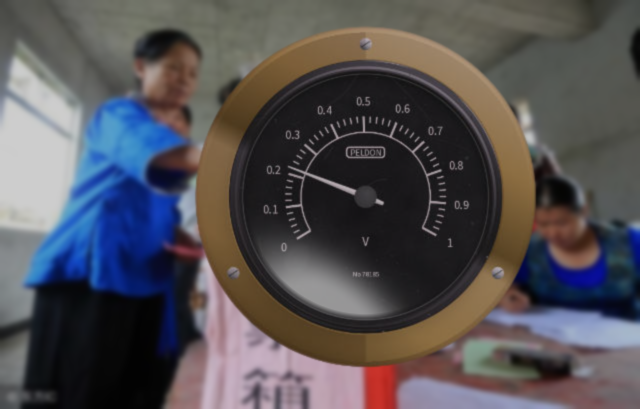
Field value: 0.22 (V)
